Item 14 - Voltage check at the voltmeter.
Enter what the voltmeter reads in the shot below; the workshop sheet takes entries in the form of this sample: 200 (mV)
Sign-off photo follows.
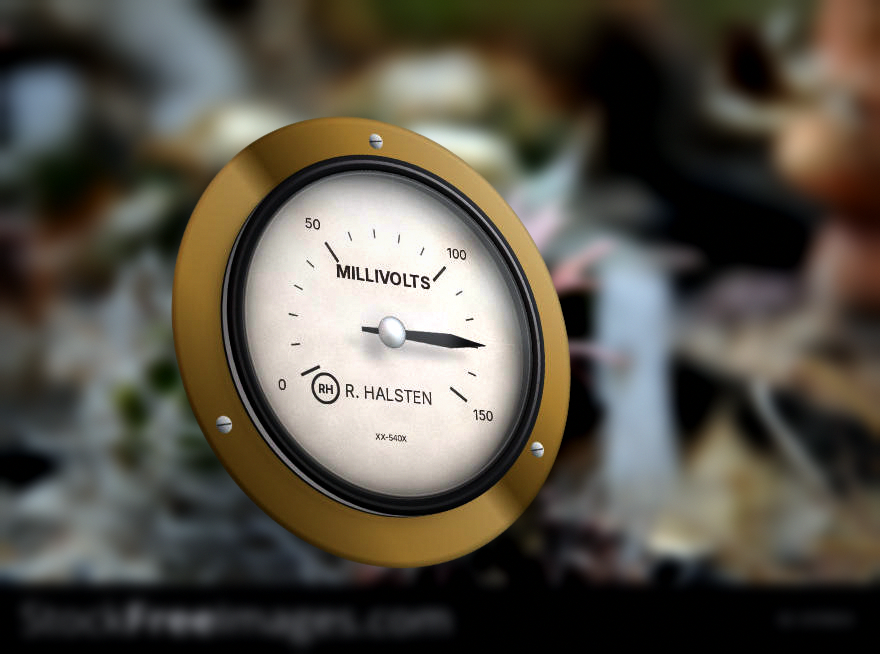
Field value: 130 (mV)
